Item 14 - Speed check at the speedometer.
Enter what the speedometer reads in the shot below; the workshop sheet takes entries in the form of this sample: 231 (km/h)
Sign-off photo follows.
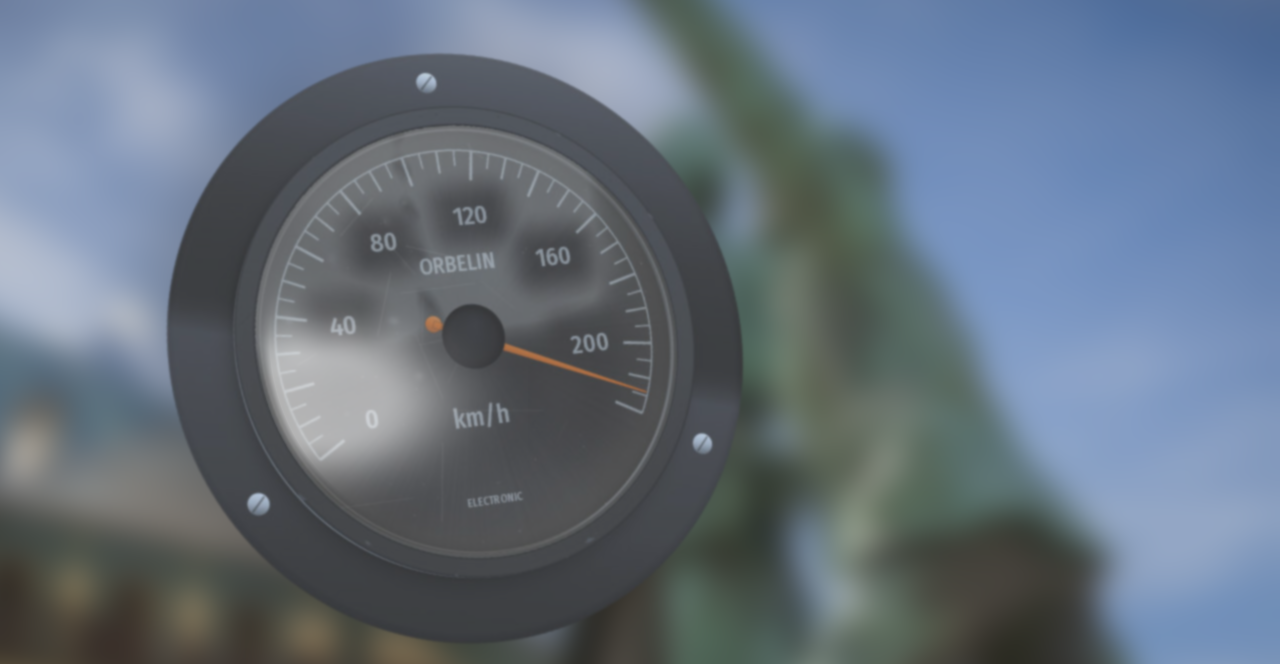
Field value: 215 (km/h)
